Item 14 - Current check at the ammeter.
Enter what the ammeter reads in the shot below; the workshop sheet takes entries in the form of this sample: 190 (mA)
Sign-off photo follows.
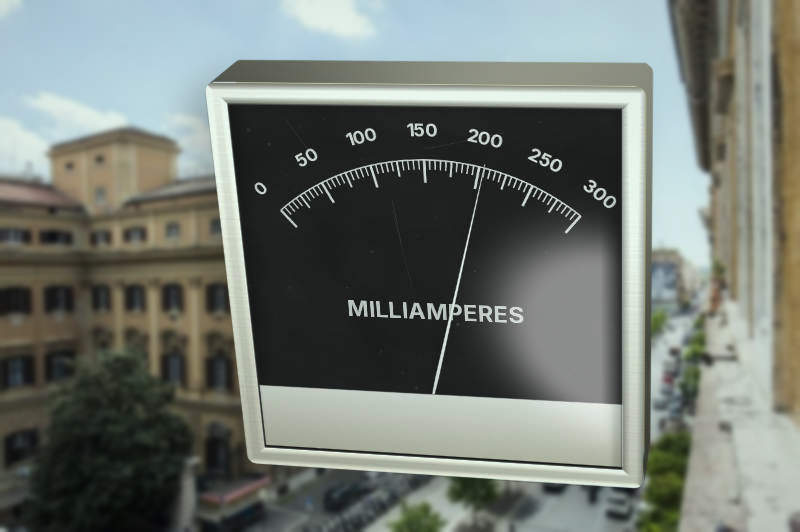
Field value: 205 (mA)
